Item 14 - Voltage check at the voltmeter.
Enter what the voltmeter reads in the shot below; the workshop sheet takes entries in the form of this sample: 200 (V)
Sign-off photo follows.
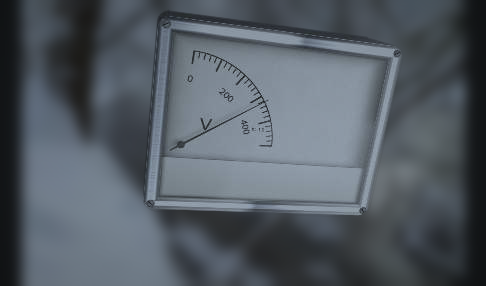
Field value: 320 (V)
